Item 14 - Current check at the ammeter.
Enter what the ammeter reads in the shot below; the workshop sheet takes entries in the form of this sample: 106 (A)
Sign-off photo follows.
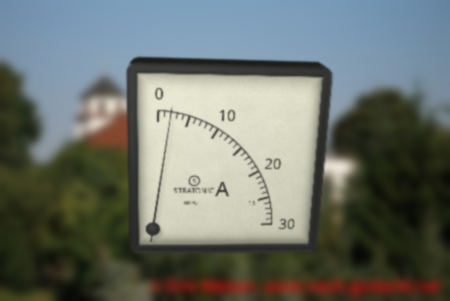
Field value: 2 (A)
